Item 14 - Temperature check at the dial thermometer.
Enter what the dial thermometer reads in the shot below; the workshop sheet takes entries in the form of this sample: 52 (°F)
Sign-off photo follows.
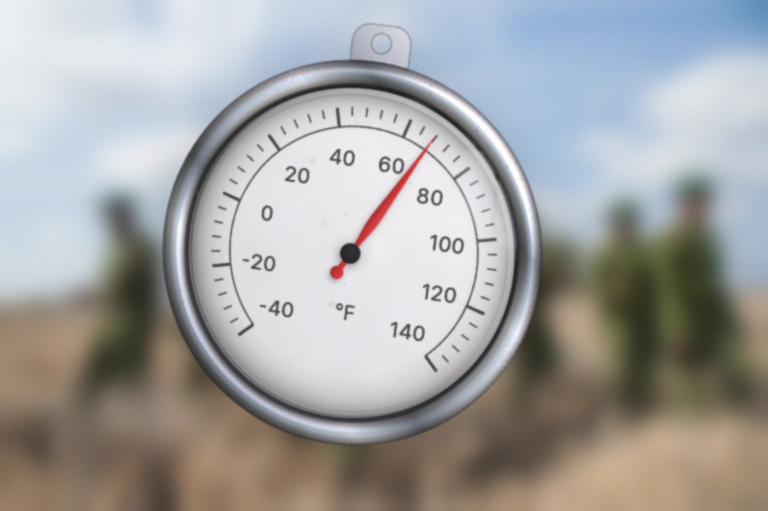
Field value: 68 (°F)
